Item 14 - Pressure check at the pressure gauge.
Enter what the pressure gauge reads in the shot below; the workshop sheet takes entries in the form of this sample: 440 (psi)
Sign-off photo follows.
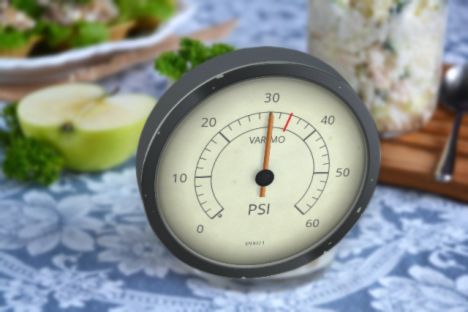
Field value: 30 (psi)
